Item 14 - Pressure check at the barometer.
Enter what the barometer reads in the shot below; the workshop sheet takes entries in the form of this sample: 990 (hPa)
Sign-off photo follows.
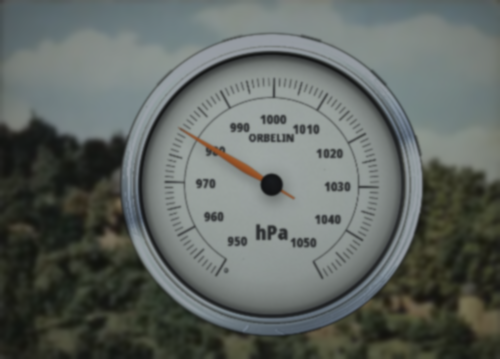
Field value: 980 (hPa)
